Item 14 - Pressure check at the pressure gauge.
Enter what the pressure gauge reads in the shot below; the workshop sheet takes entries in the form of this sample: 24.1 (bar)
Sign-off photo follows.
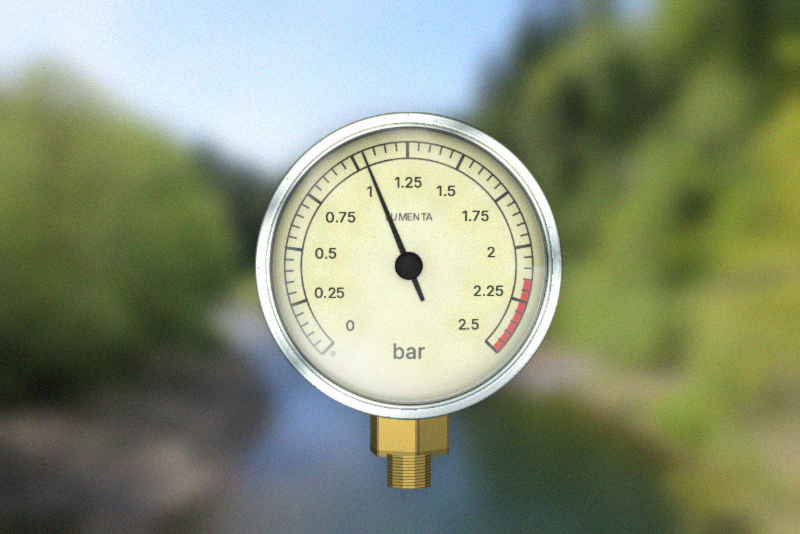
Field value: 1.05 (bar)
